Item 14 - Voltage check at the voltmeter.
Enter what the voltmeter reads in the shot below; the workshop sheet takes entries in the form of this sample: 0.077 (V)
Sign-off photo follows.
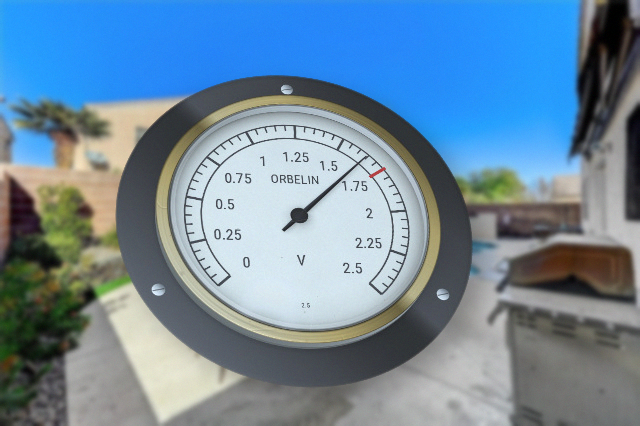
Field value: 1.65 (V)
